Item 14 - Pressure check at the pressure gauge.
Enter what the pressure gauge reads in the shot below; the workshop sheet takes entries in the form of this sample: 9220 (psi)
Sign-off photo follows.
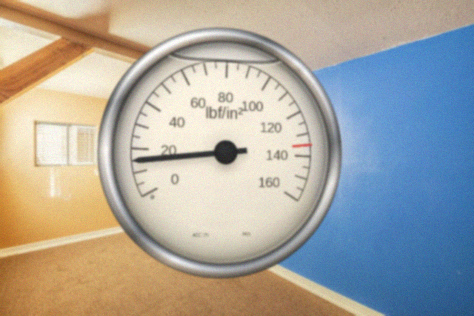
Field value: 15 (psi)
